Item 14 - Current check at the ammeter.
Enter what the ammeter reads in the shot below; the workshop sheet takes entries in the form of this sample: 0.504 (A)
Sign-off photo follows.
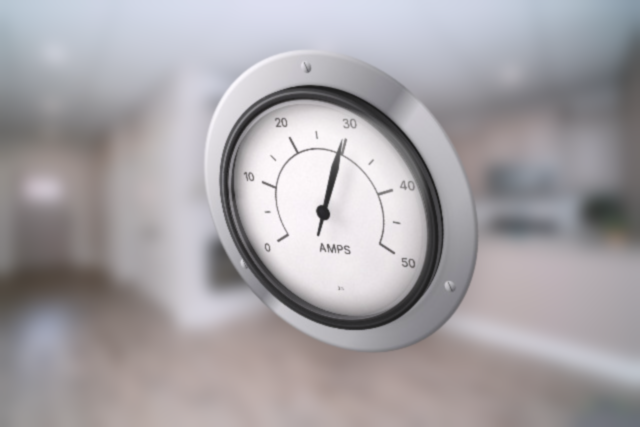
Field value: 30 (A)
